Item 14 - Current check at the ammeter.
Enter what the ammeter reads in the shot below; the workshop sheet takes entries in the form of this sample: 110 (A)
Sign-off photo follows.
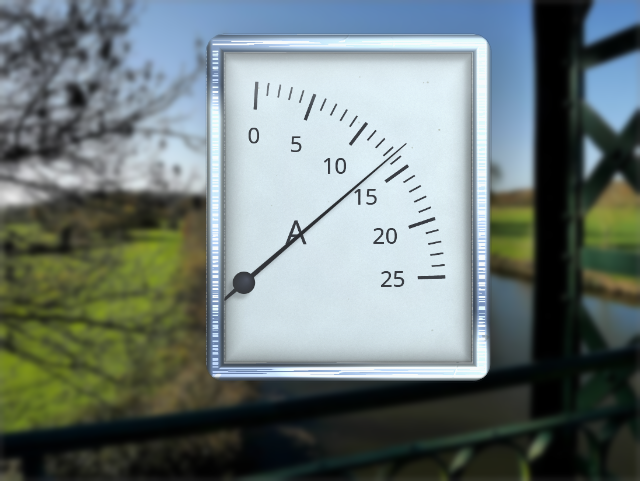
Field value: 13.5 (A)
